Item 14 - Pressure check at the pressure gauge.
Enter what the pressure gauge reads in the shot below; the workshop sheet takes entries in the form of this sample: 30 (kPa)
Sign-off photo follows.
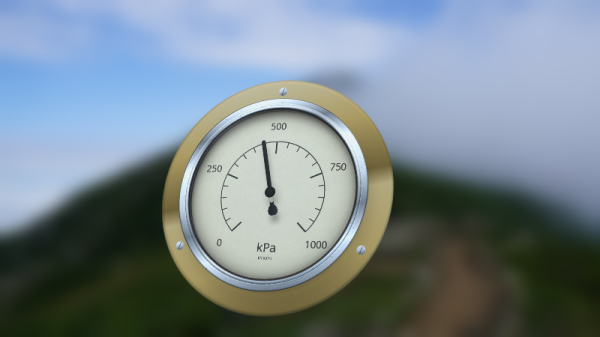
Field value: 450 (kPa)
